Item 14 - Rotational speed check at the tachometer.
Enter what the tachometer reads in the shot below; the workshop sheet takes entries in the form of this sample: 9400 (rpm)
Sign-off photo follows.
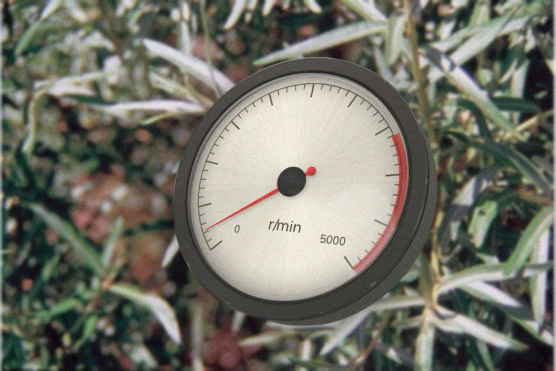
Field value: 200 (rpm)
